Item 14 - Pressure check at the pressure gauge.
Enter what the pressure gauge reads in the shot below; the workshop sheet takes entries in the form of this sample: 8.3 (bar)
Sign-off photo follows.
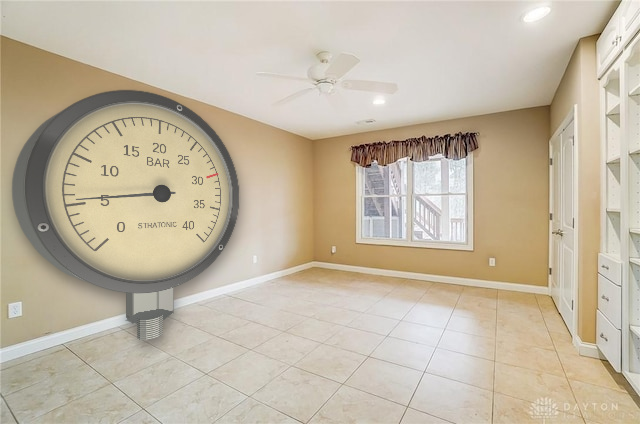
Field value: 5.5 (bar)
